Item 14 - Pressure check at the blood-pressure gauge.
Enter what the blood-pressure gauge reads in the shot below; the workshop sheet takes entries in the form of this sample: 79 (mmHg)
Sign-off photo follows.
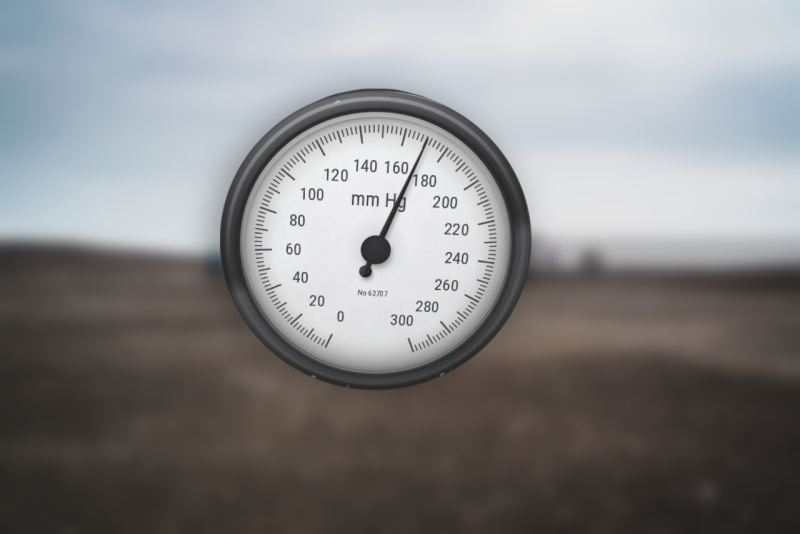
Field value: 170 (mmHg)
